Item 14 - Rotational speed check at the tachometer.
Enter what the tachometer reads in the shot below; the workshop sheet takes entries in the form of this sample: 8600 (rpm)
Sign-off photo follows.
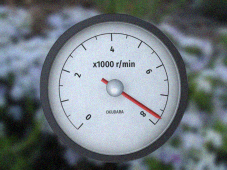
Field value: 7750 (rpm)
